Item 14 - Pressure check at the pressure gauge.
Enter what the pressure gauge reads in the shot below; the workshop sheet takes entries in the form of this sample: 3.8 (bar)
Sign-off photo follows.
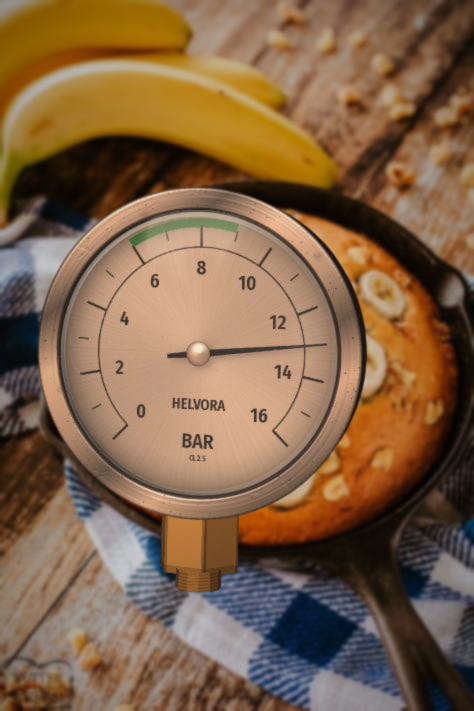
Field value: 13 (bar)
